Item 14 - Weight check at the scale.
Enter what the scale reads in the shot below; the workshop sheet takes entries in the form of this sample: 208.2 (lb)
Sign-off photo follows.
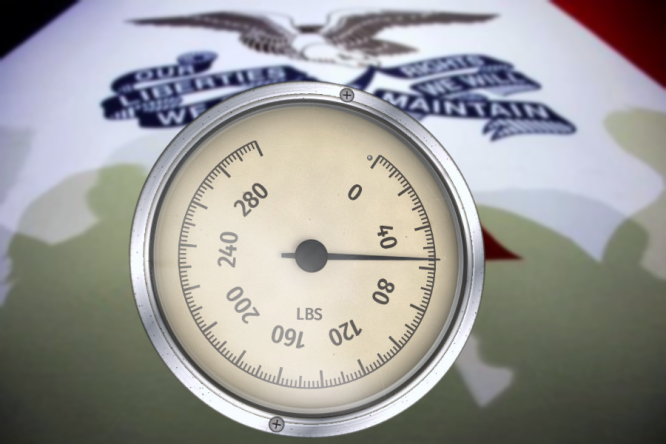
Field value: 56 (lb)
